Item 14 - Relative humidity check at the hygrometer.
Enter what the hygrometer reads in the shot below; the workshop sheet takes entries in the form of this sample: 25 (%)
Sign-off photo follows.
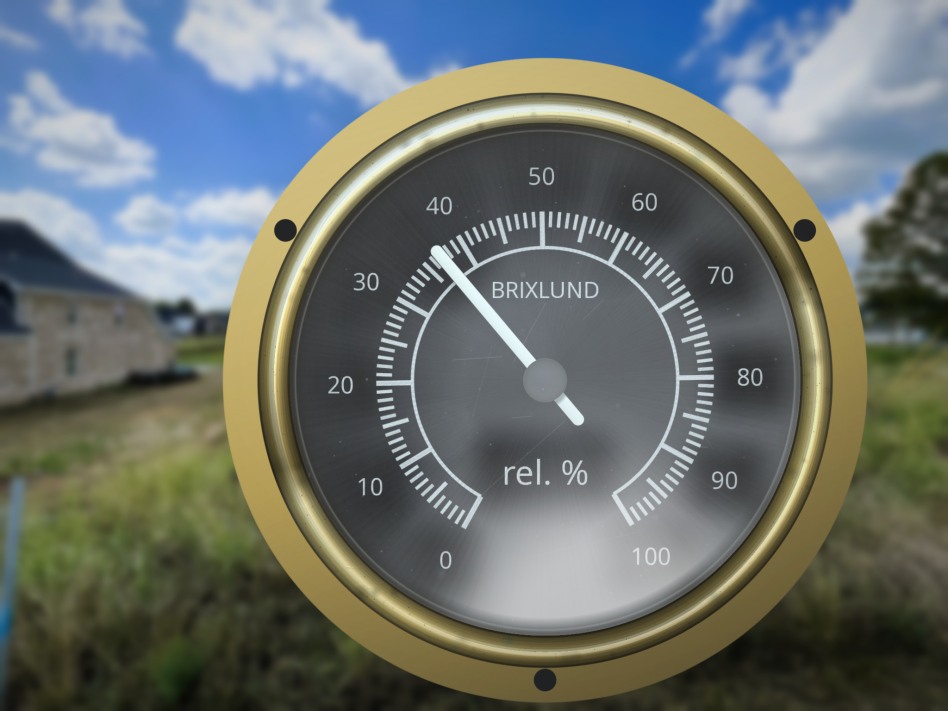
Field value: 37 (%)
